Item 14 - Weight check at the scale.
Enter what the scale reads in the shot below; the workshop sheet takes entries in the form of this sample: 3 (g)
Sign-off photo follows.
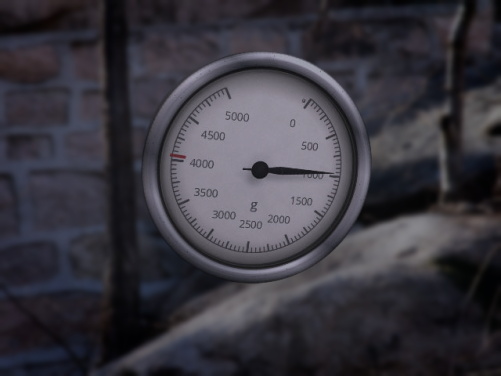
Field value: 950 (g)
